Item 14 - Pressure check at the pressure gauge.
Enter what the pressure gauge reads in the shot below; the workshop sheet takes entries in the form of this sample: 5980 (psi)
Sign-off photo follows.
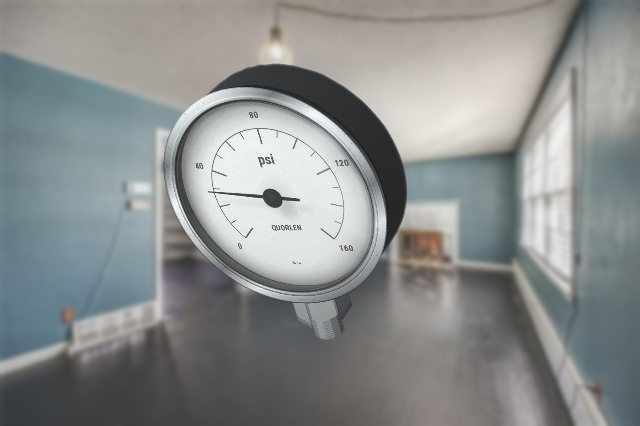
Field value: 30 (psi)
